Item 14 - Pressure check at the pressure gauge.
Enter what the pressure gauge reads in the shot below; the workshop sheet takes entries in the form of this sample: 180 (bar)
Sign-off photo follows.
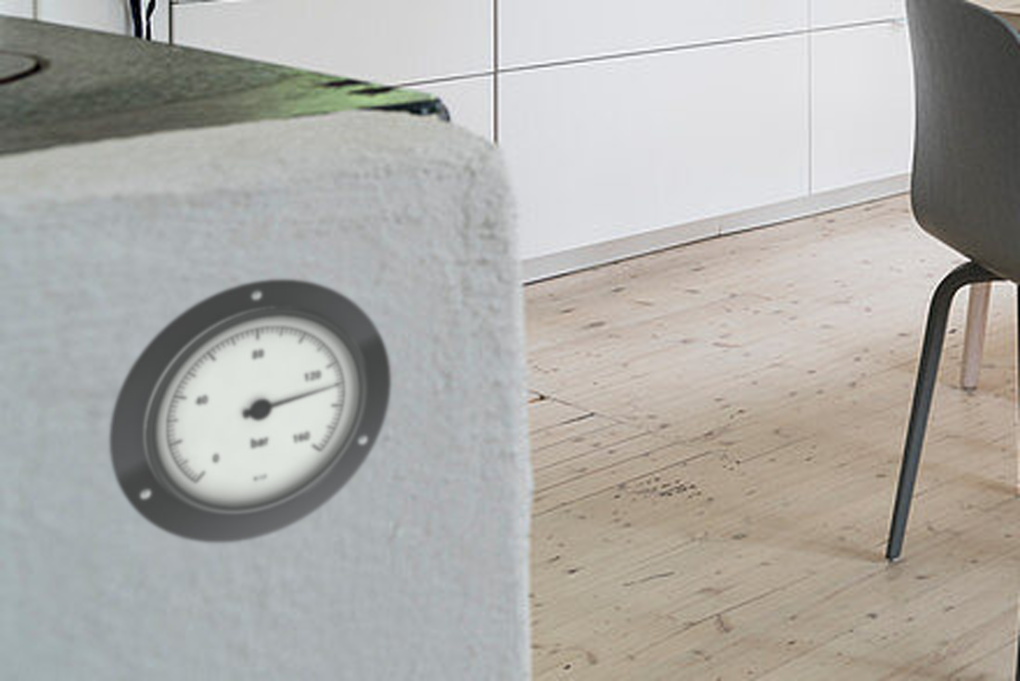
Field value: 130 (bar)
